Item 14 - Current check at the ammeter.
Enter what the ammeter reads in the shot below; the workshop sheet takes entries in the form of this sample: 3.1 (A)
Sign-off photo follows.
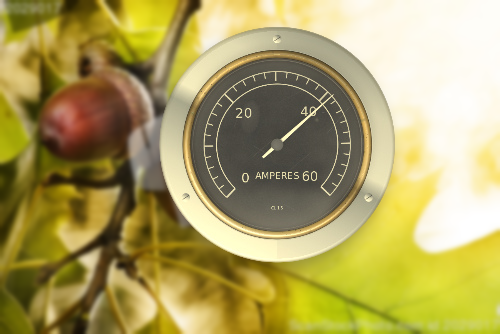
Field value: 41 (A)
